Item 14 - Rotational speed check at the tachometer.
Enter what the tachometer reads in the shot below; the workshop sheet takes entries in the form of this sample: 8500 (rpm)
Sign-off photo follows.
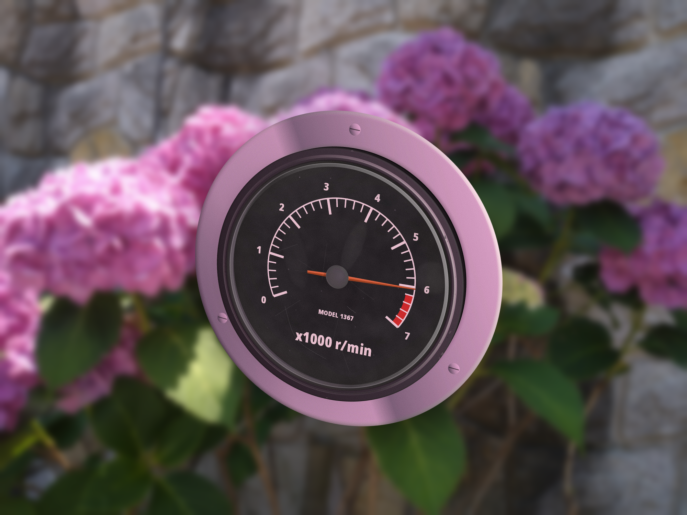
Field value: 6000 (rpm)
